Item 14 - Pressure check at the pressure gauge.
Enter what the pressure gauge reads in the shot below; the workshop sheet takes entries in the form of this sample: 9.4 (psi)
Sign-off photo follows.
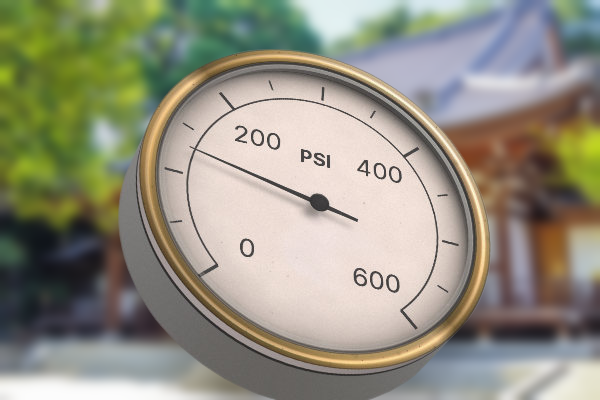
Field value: 125 (psi)
